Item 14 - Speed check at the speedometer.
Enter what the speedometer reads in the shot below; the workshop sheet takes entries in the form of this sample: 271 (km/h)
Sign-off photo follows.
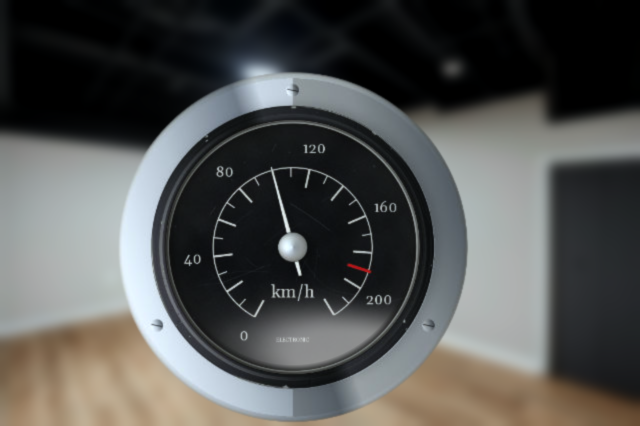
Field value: 100 (km/h)
